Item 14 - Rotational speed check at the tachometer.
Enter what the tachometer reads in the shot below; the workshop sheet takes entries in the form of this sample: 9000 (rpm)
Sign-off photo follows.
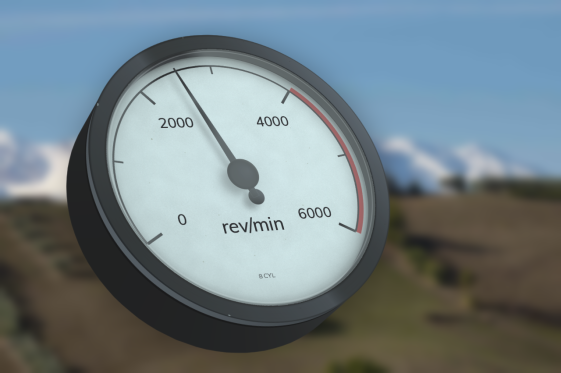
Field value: 2500 (rpm)
